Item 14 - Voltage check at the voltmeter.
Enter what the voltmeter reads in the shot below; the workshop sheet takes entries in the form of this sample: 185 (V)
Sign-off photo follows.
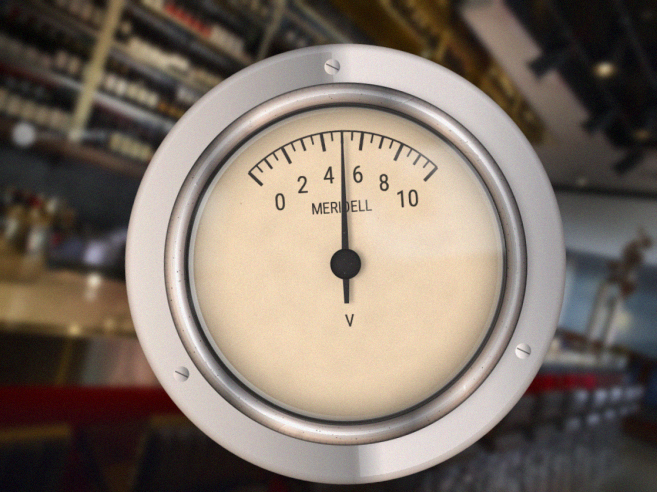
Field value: 5 (V)
